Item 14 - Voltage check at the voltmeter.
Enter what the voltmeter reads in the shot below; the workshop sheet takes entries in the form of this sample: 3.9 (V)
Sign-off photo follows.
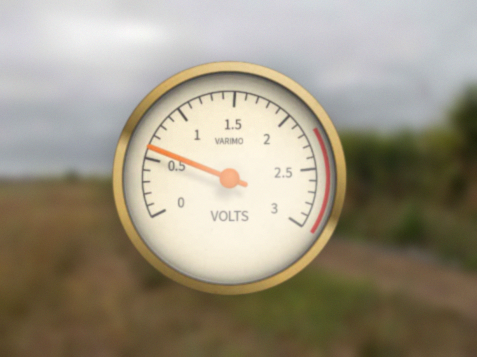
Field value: 0.6 (V)
